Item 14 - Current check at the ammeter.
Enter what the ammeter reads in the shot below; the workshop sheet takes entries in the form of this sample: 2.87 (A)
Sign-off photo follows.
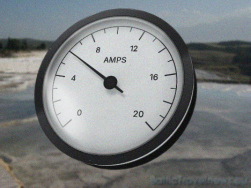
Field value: 6 (A)
